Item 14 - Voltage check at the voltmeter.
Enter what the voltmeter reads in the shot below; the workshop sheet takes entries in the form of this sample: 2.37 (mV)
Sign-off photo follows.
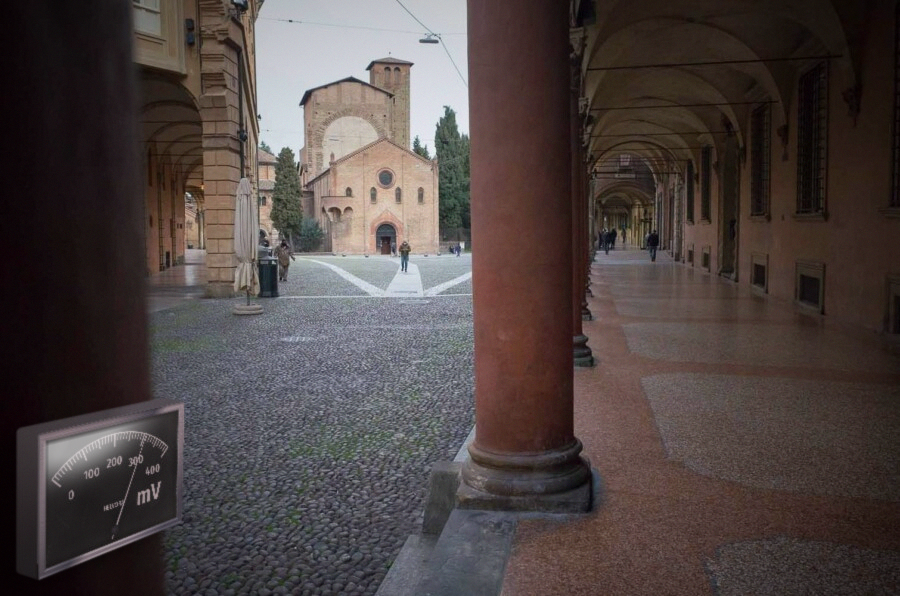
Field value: 300 (mV)
